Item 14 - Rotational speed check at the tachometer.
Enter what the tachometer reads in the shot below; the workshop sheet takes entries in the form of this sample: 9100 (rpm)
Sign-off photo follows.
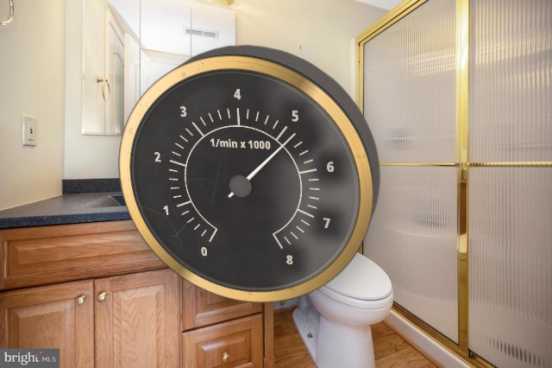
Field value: 5200 (rpm)
